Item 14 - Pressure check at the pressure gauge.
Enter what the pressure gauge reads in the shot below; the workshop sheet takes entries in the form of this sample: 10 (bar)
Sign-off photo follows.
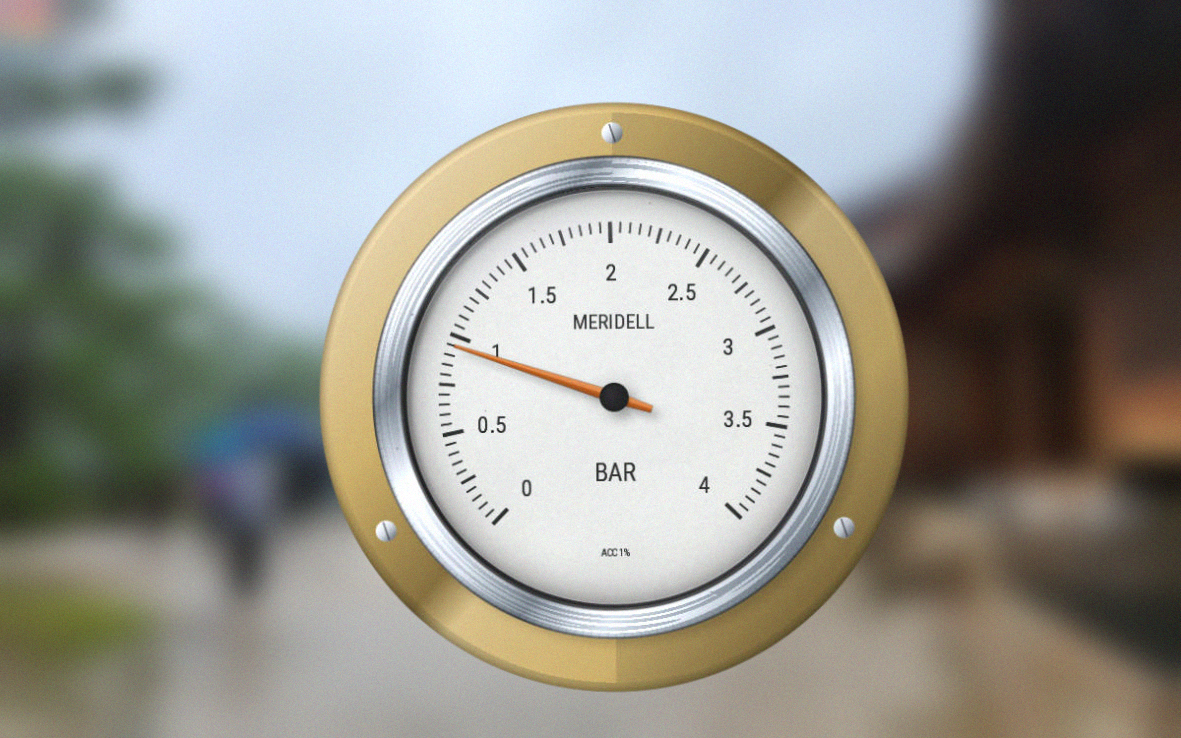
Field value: 0.95 (bar)
